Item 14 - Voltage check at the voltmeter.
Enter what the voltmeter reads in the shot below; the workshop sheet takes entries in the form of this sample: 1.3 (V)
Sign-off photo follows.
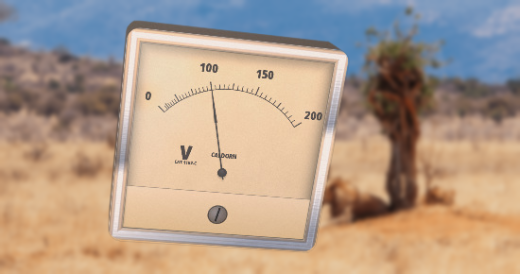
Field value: 100 (V)
